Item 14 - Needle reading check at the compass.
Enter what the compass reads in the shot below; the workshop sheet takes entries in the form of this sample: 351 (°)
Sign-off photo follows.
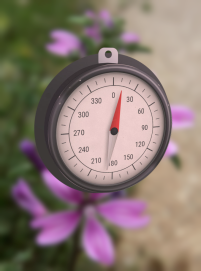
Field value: 10 (°)
